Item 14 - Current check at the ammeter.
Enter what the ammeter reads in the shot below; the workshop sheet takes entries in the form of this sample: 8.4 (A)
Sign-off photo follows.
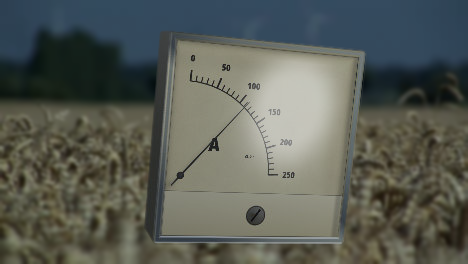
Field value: 110 (A)
